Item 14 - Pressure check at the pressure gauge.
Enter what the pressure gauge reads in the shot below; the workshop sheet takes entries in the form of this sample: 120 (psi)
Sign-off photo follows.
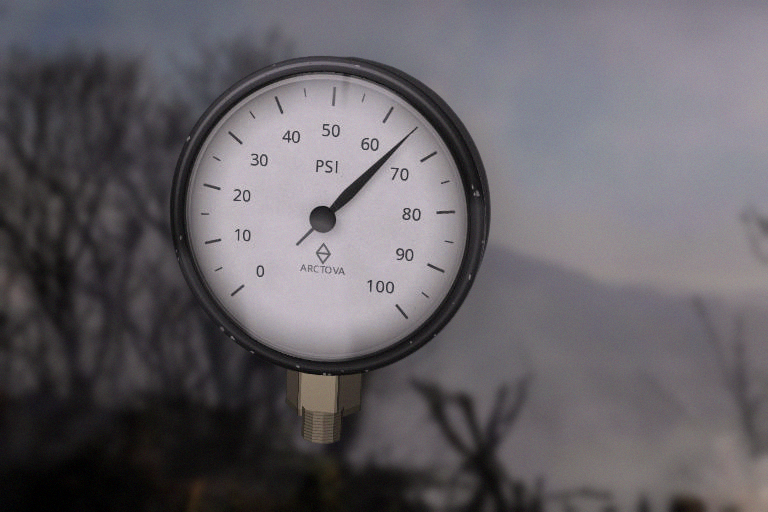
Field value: 65 (psi)
